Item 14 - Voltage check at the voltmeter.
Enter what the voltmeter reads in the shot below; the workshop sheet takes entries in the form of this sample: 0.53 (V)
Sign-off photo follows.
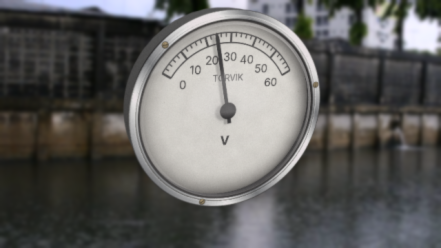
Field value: 24 (V)
